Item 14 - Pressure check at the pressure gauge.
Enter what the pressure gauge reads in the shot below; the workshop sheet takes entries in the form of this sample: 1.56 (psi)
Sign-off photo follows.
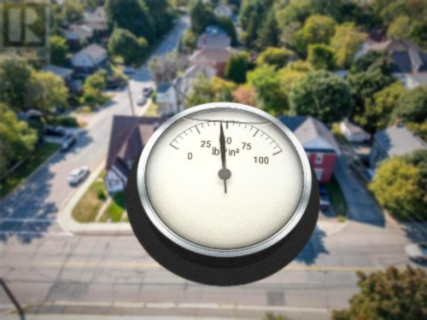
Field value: 45 (psi)
